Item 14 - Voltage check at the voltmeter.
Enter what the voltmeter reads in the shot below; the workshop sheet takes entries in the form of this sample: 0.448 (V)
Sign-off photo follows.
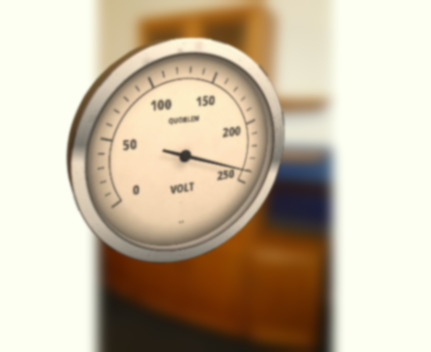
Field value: 240 (V)
